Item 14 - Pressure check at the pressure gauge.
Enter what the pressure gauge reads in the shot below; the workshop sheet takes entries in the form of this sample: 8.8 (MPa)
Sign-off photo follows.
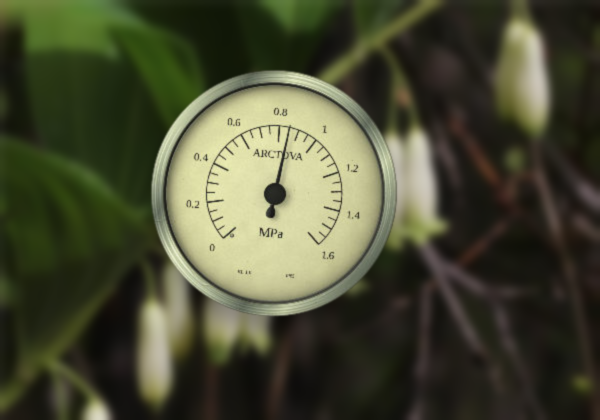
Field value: 0.85 (MPa)
